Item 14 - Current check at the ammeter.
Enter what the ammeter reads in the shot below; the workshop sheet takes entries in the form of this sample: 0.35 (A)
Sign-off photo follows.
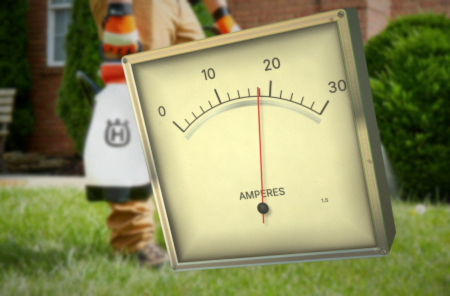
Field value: 18 (A)
